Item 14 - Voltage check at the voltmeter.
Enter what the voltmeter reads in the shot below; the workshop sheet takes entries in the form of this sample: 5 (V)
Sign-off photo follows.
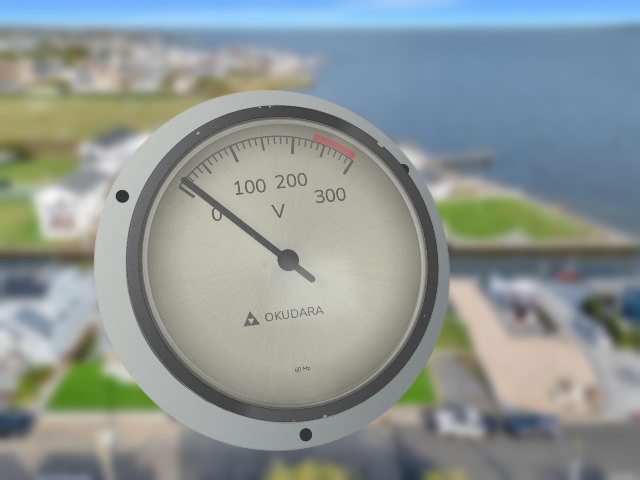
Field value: 10 (V)
